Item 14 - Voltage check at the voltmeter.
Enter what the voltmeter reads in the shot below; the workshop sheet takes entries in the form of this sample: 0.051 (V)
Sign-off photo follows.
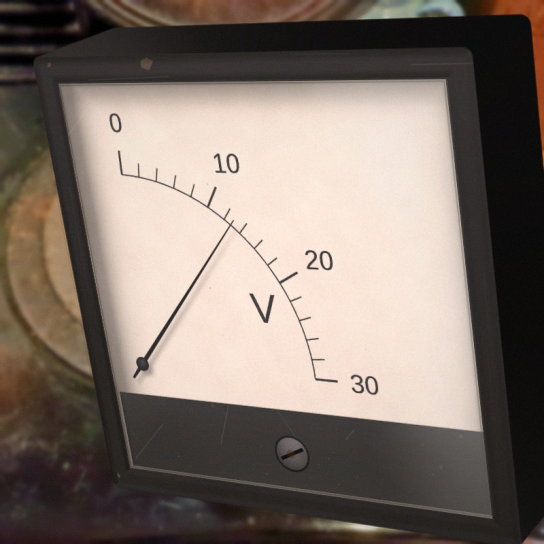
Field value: 13 (V)
